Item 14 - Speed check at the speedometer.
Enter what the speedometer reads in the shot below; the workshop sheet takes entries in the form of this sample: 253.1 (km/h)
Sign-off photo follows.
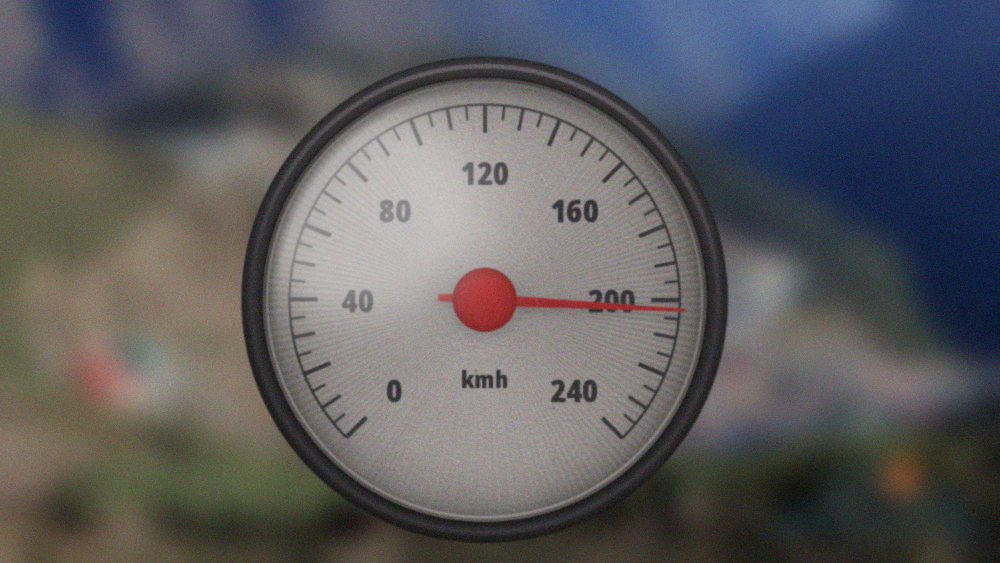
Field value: 202.5 (km/h)
